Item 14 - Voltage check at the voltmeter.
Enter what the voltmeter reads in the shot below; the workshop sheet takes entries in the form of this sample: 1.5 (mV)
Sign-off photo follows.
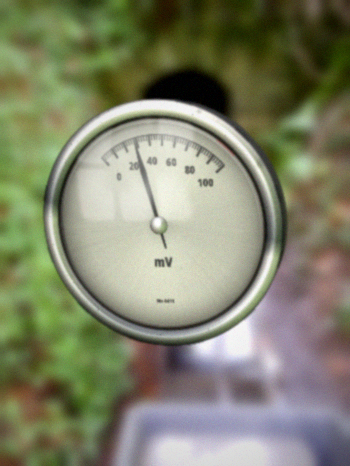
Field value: 30 (mV)
